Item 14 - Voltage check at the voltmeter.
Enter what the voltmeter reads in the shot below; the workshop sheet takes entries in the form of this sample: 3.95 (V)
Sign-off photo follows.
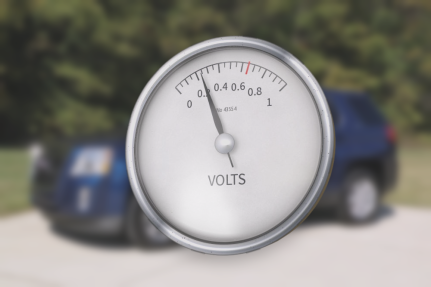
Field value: 0.25 (V)
